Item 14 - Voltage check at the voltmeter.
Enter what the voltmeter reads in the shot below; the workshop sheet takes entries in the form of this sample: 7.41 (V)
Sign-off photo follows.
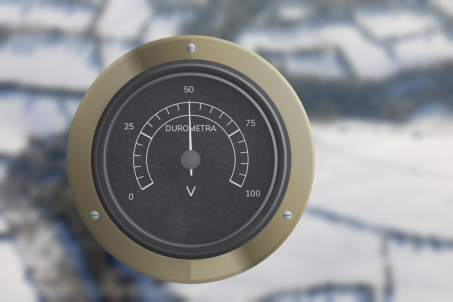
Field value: 50 (V)
